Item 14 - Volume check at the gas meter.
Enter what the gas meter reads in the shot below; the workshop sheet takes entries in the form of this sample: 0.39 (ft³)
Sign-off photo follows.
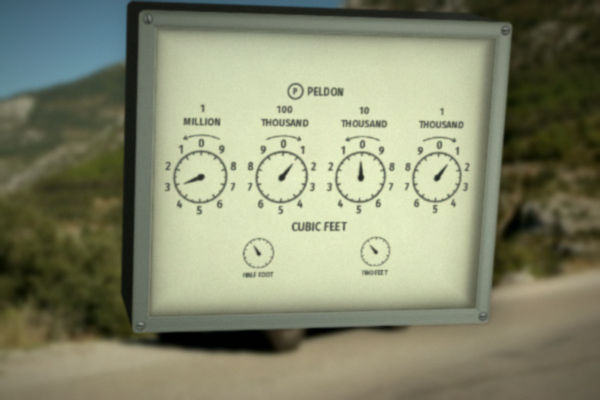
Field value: 310100 (ft³)
